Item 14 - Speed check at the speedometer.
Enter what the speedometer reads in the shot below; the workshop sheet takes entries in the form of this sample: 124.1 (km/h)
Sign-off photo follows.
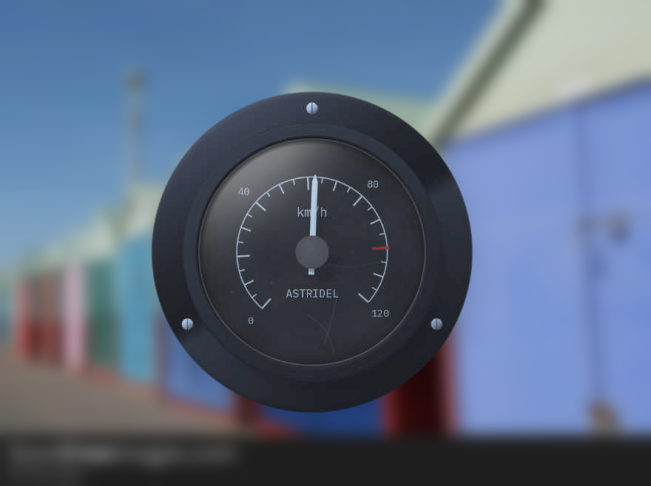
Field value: 62.5 (km/h)
